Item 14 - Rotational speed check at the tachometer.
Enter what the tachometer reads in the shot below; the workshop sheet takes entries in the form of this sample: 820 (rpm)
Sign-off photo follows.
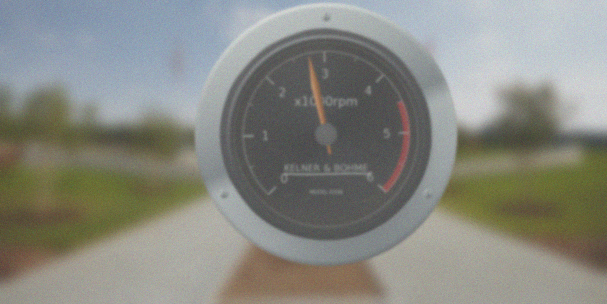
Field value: 2750 (rpm)
